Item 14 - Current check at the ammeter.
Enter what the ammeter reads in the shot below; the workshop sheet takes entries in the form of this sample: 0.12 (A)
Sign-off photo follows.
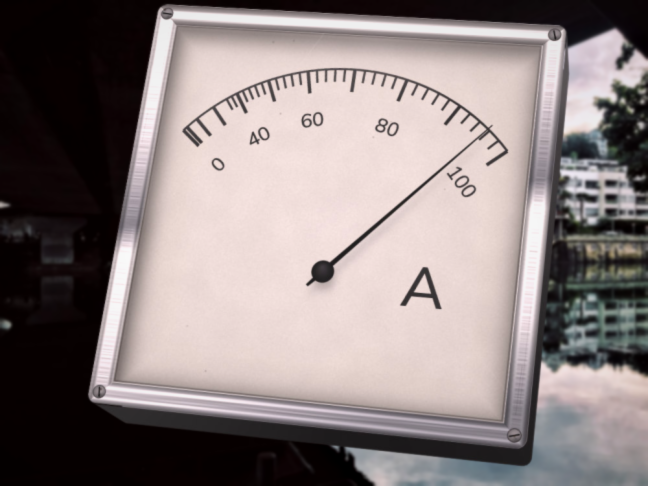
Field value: 96 (A)
